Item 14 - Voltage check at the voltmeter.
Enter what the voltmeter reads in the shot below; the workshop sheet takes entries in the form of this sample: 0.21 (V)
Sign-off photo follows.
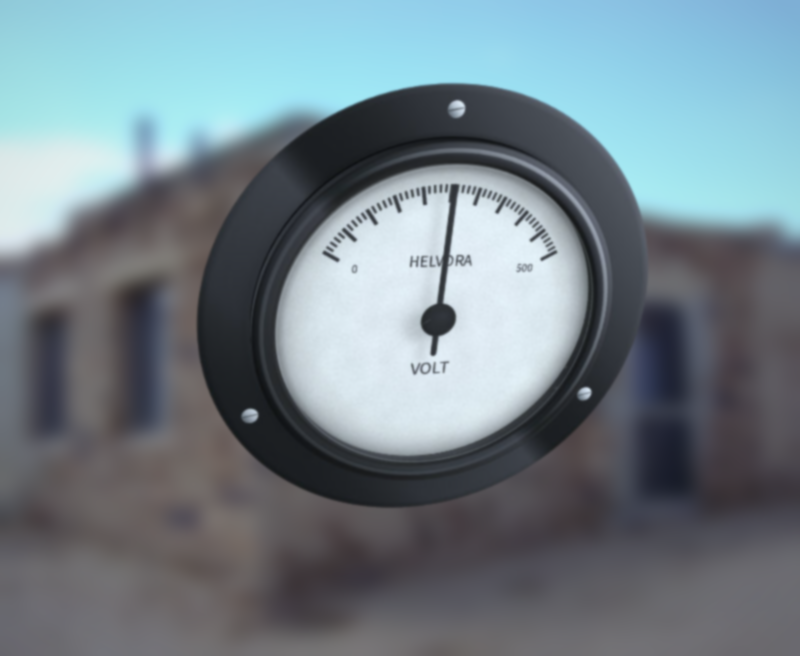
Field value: 250 (V)
